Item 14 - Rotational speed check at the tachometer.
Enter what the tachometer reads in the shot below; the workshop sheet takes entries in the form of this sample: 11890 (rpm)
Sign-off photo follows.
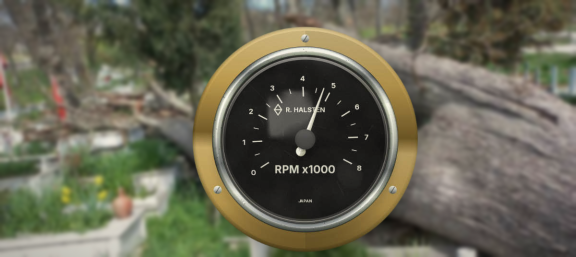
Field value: 4750 (rpm)
